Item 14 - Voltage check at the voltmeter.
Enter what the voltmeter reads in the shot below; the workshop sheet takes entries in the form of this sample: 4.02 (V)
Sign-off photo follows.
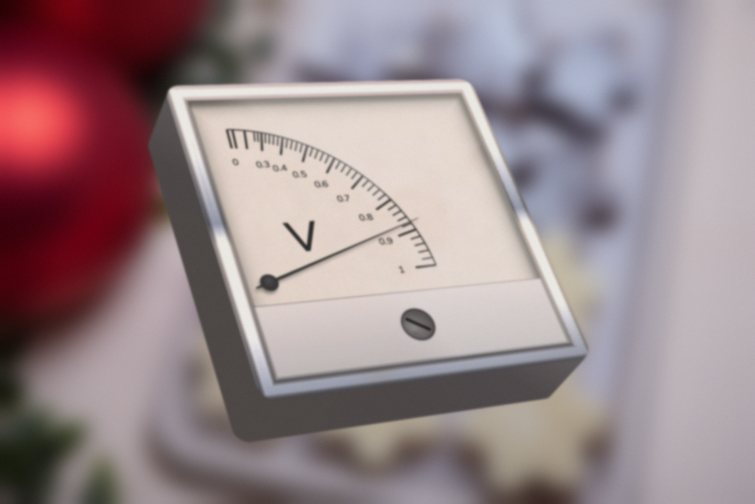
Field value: 0.88 (V)
